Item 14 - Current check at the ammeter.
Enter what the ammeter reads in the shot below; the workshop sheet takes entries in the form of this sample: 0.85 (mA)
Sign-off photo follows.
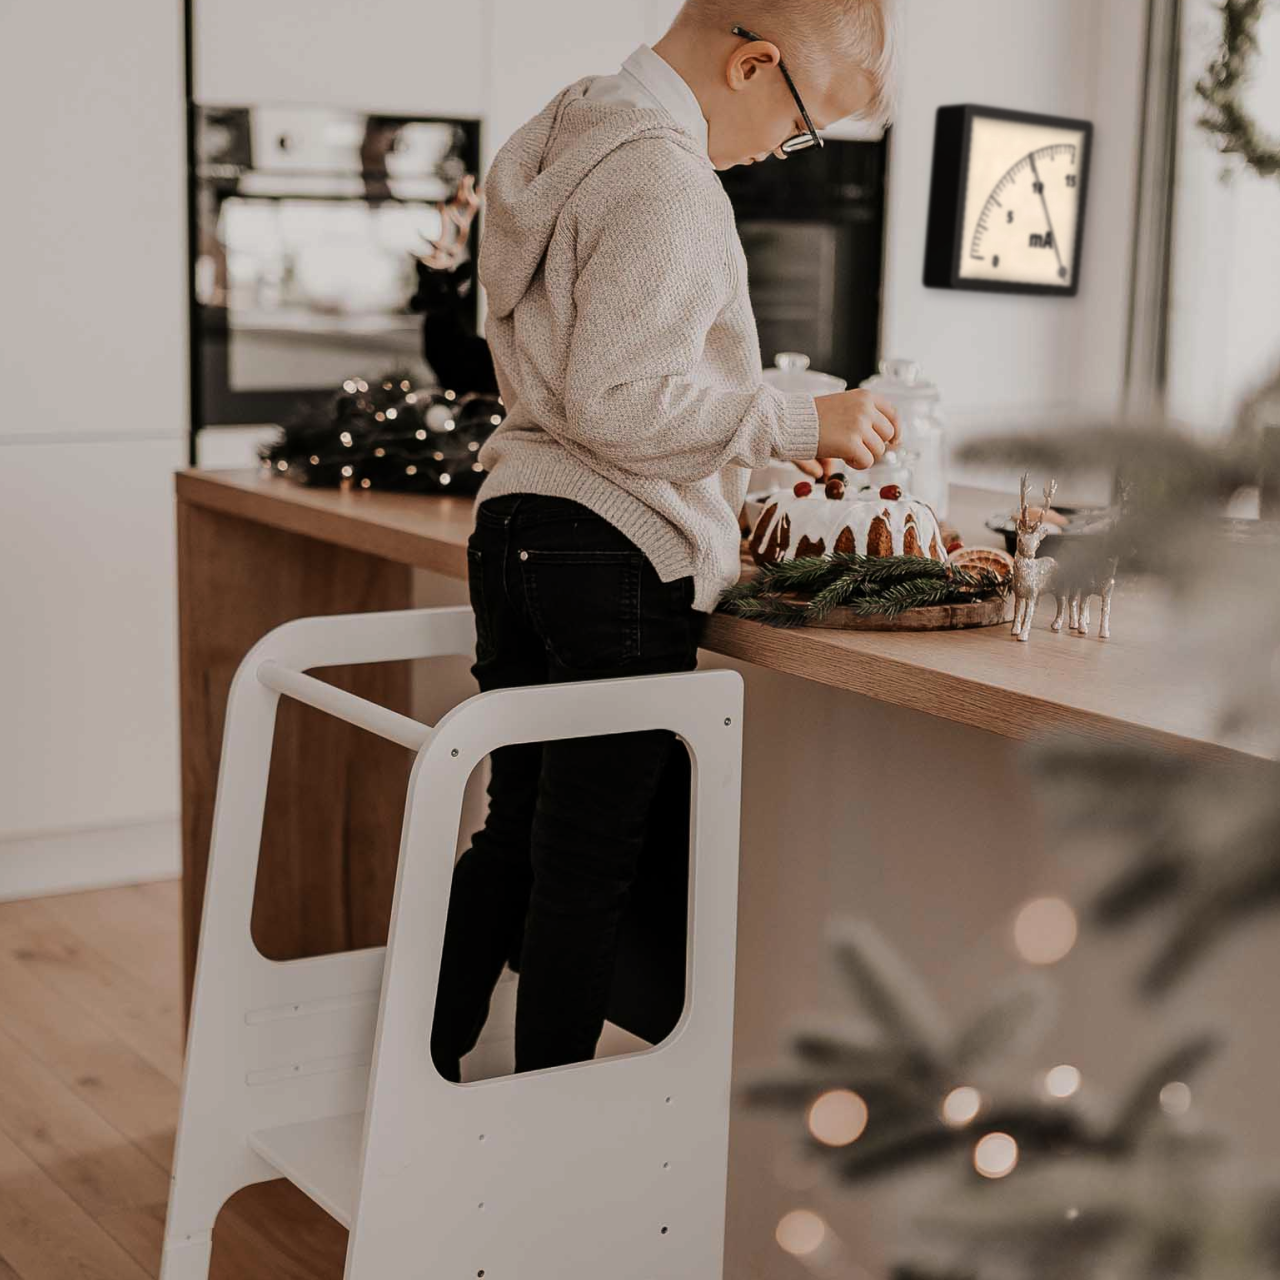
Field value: 10 (mA)
